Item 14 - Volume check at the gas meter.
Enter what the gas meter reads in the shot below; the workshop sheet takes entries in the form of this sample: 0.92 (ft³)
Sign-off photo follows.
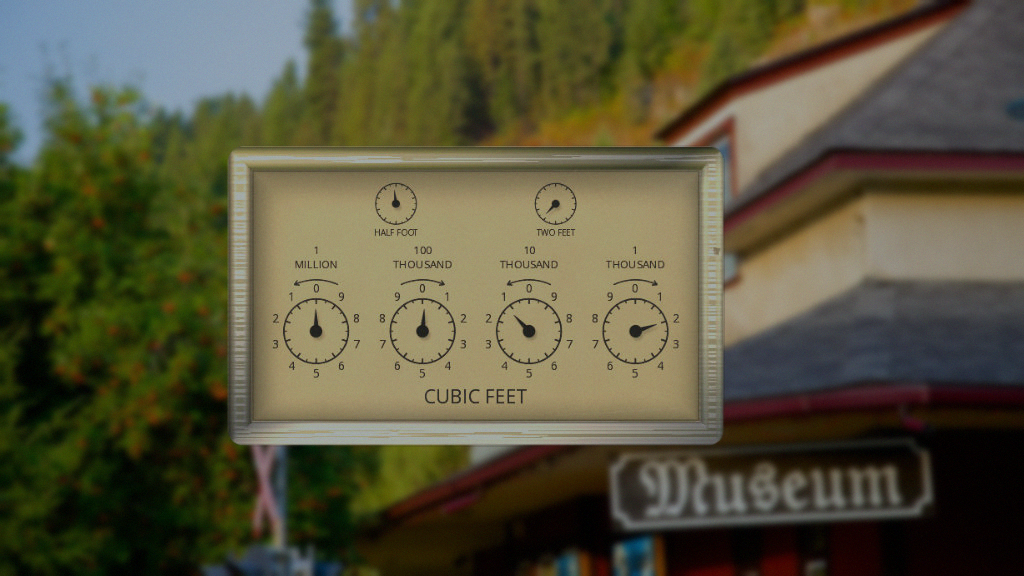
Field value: 1200 (ft³)
